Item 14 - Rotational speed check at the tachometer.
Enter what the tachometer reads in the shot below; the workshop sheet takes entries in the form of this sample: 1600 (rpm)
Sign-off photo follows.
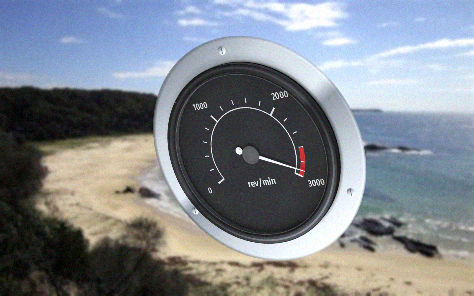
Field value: 2900 (rpm)
